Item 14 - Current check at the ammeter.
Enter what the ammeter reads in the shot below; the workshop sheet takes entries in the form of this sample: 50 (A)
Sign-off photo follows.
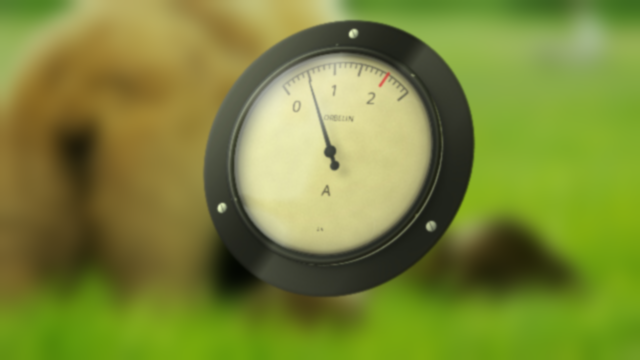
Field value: 0.5 (A)
